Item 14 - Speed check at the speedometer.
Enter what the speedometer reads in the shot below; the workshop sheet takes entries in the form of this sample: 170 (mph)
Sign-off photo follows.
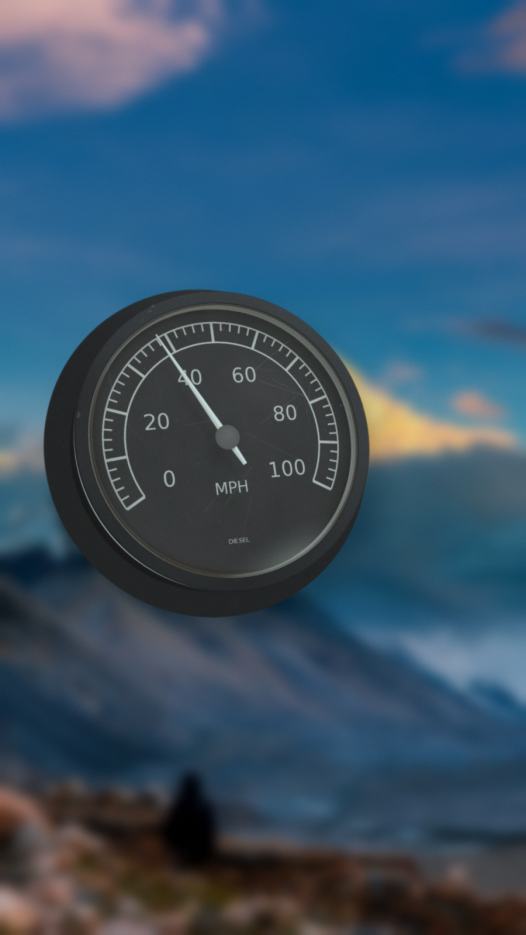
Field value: 38 (mph)
